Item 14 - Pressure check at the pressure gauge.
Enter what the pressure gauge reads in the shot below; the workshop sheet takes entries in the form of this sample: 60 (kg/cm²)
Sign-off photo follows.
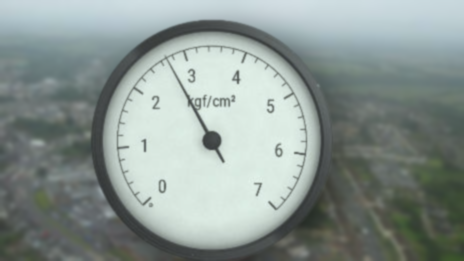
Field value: 2.7 (kg/cm²)
